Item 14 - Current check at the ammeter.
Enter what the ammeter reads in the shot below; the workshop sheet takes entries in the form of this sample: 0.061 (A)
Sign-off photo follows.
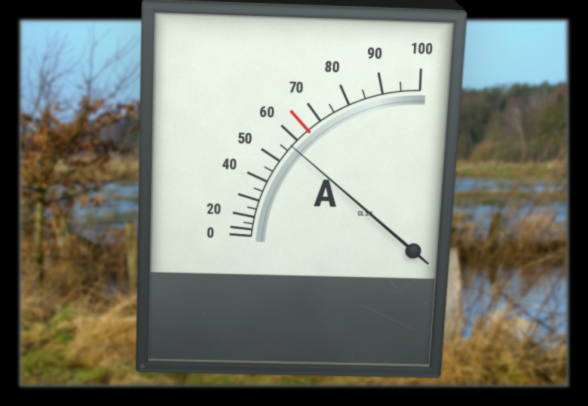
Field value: 57.5 (A)
